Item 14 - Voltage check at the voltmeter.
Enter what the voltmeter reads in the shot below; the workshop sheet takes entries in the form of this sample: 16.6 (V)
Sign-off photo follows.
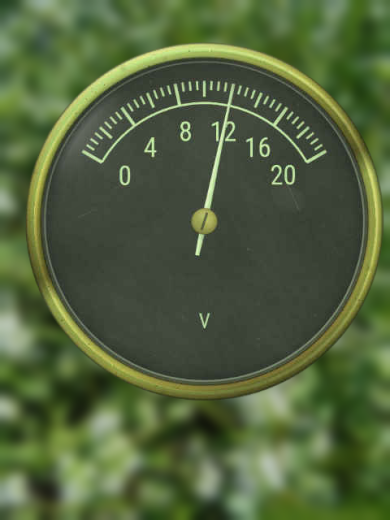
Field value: 12 (V)
